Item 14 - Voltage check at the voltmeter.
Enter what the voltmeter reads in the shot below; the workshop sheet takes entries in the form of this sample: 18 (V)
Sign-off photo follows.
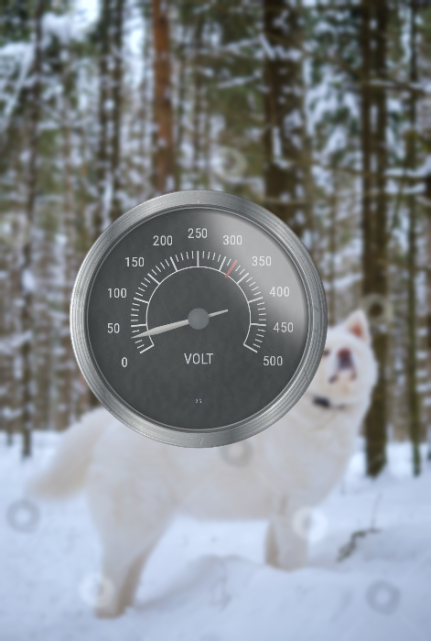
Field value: 30 (V)
